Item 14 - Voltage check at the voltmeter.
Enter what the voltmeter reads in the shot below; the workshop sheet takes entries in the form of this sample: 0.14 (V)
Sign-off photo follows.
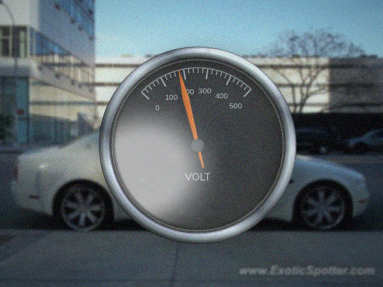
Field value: 180 (V)
